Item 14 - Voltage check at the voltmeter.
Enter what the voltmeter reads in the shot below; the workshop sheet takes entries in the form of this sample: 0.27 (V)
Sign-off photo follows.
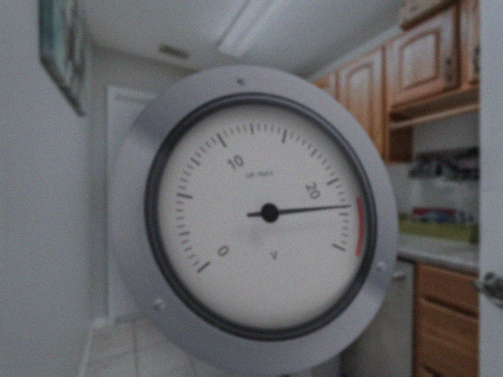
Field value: 22 (V)
